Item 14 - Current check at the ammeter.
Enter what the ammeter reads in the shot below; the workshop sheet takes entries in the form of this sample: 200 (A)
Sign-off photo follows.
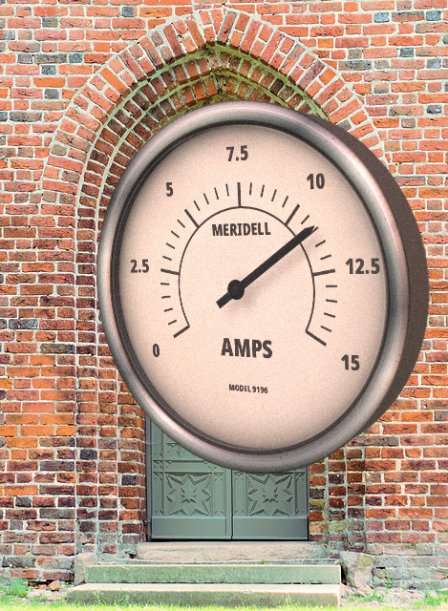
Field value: 11 (A)
